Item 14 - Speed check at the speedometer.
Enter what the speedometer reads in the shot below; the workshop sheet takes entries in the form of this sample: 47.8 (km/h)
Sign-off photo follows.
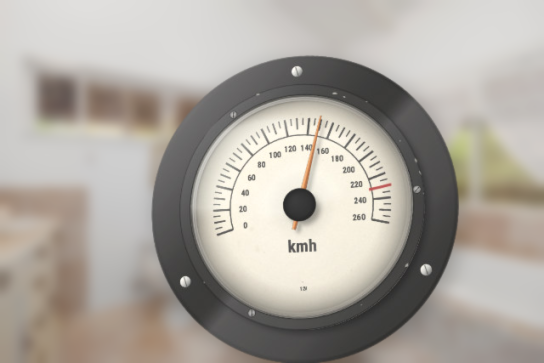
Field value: 150 (km/h)
